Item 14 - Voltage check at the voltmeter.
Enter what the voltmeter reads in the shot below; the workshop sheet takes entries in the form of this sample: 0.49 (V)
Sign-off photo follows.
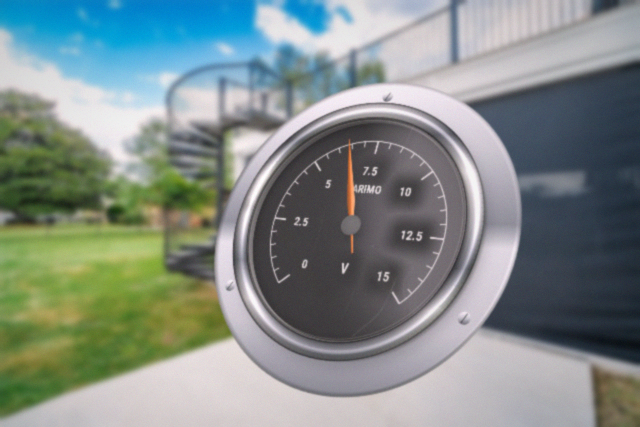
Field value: 6.5 (V)
